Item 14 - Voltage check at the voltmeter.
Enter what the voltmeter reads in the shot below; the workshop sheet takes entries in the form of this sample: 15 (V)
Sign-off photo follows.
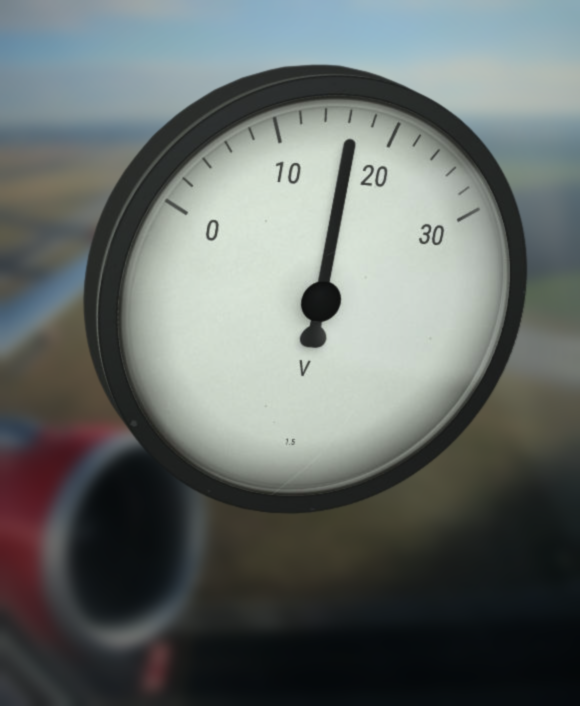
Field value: 16 (V)
